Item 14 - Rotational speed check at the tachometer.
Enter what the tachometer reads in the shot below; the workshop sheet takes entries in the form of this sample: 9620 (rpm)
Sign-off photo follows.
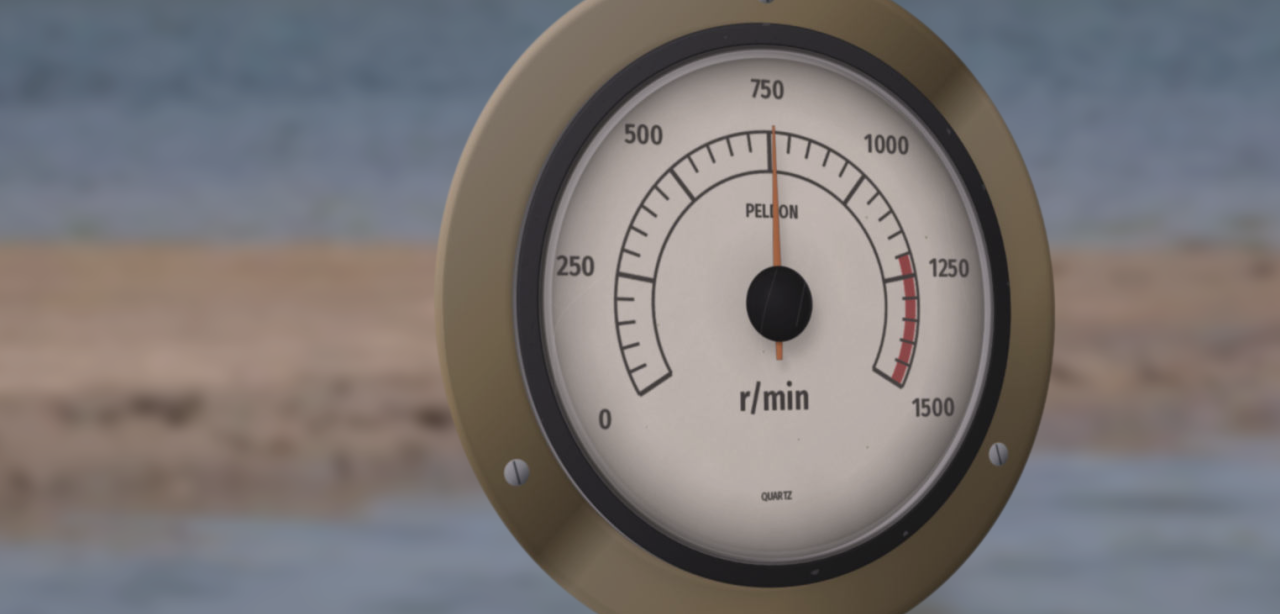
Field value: 750 (rpm)
